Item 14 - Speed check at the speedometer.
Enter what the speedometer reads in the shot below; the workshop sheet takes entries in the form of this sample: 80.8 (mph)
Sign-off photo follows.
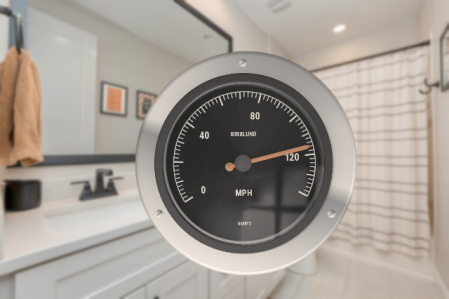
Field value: 116 (mph)
